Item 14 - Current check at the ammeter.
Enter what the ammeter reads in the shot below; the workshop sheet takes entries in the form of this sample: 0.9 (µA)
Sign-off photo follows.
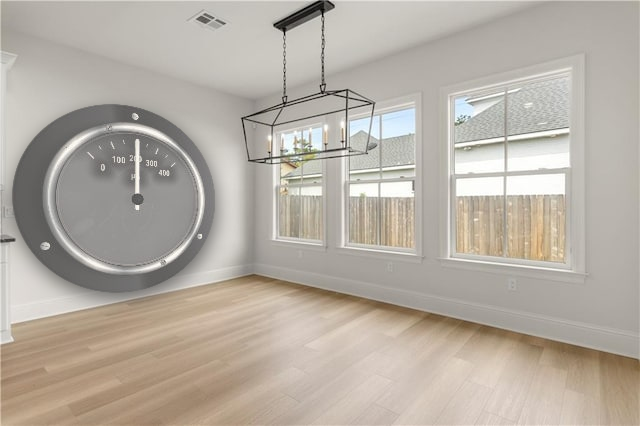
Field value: 200 (µA)
